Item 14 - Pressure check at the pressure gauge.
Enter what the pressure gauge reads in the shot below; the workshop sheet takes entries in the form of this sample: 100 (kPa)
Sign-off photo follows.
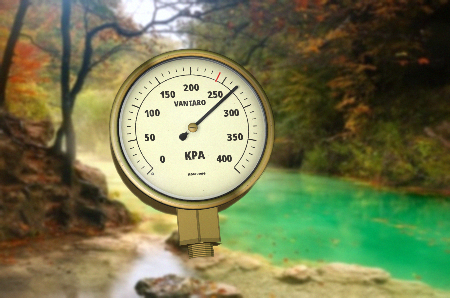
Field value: 270 (kPa)
